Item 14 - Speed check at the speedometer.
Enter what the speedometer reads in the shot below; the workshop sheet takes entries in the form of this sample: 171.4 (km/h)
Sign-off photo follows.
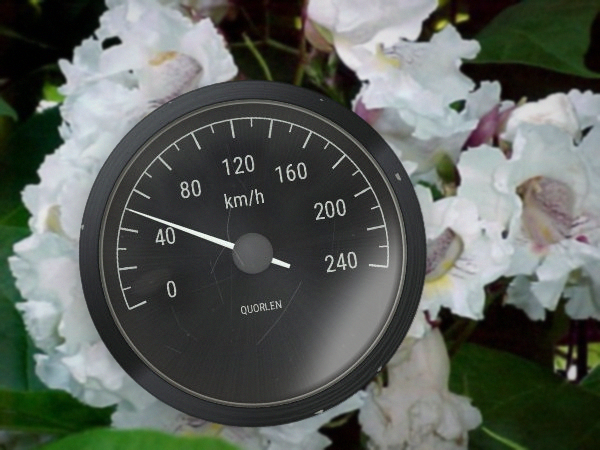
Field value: 50 (km/h)
